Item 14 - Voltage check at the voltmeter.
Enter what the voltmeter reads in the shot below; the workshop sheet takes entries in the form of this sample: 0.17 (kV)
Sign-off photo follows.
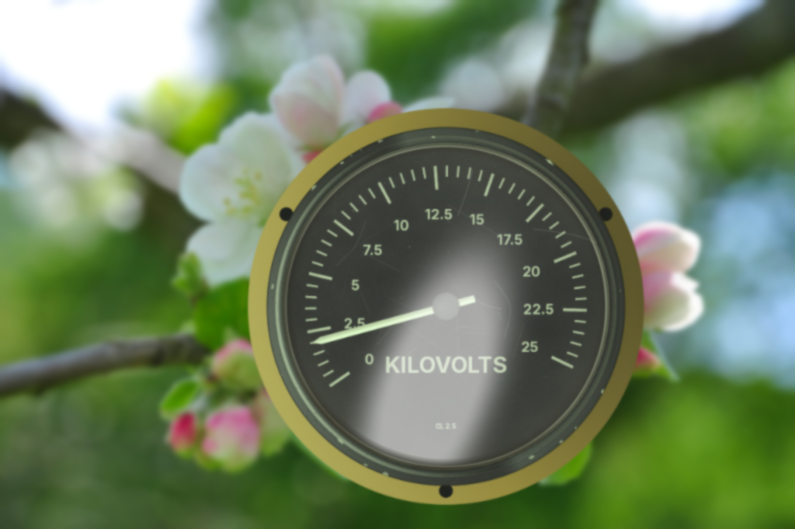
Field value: 2 (kV)
